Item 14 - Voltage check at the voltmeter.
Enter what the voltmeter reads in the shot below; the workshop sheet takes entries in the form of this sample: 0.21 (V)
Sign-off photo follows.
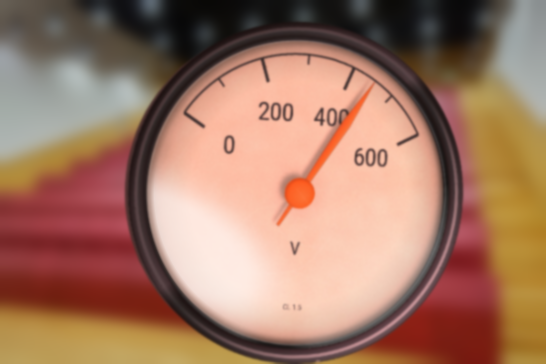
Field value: 450 (V)
